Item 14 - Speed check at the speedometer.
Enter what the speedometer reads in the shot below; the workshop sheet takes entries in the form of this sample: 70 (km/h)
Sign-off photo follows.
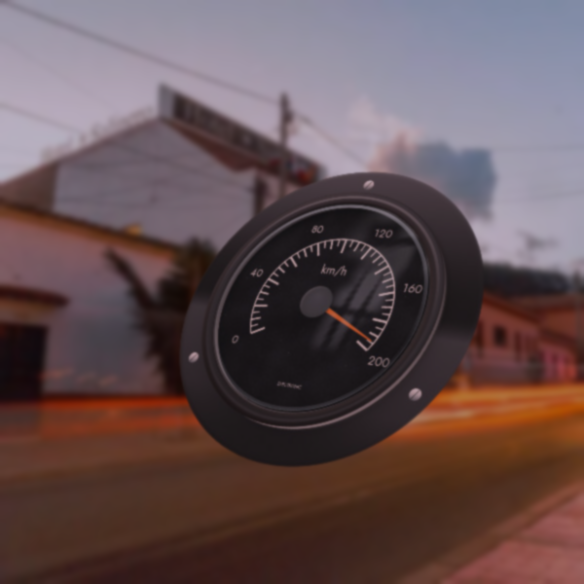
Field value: 195 (km/h)
